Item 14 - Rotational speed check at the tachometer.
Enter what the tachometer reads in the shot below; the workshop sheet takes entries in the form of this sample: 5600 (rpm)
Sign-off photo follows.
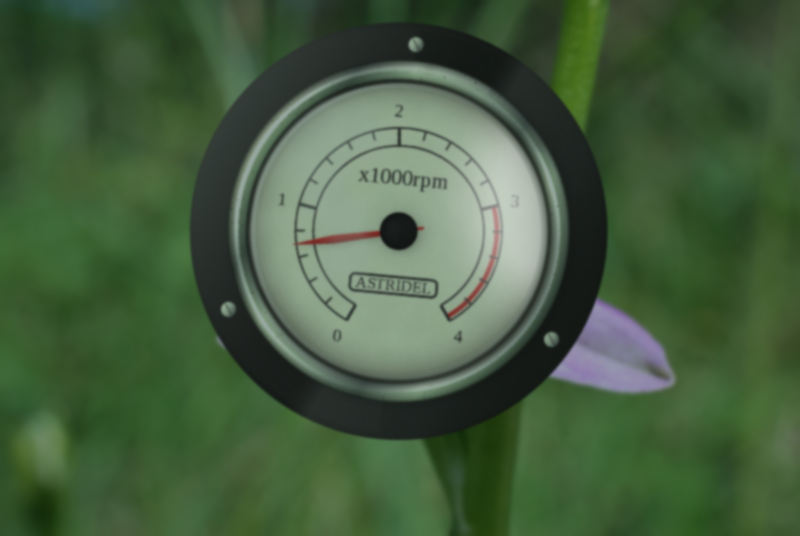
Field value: 700 (rpm)
